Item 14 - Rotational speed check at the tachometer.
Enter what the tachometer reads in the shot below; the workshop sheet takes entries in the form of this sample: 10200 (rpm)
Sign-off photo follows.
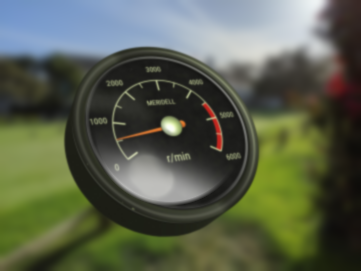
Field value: 500 (rpm)
